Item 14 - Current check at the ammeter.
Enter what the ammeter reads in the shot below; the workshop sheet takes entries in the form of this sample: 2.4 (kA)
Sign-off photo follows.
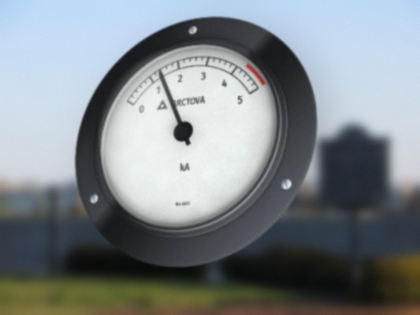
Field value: 1.4 (kA)
